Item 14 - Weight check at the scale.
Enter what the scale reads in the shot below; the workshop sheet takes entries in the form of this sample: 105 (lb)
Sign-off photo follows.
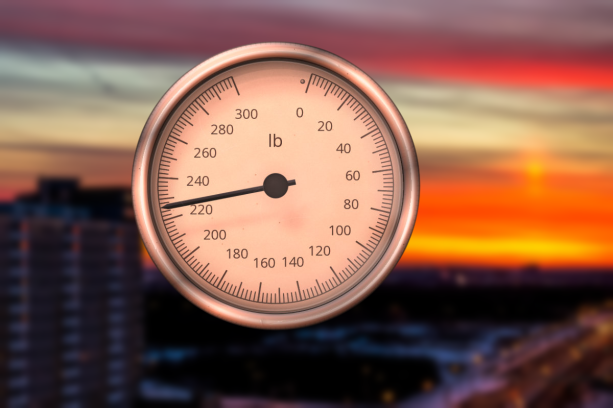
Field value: 226 (lb)
